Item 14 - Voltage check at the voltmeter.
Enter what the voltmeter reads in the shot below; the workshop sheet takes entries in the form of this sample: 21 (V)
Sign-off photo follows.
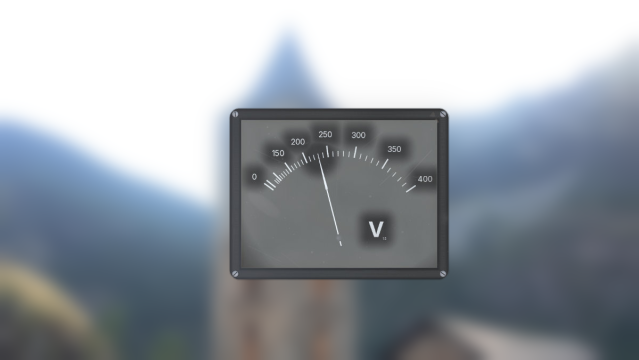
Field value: 230 (V)
